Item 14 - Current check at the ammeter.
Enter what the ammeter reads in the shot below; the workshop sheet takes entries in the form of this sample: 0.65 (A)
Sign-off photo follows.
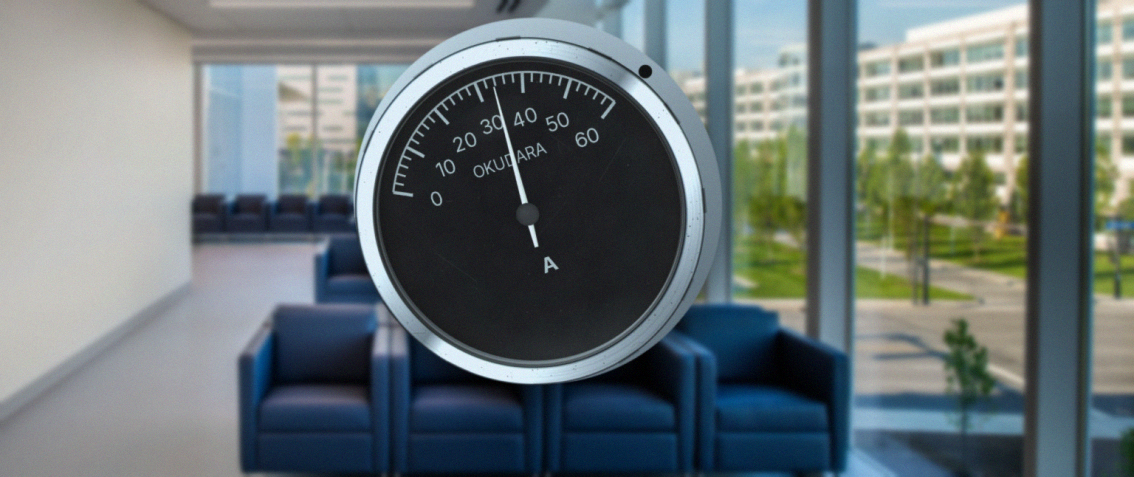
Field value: 34 (A)
